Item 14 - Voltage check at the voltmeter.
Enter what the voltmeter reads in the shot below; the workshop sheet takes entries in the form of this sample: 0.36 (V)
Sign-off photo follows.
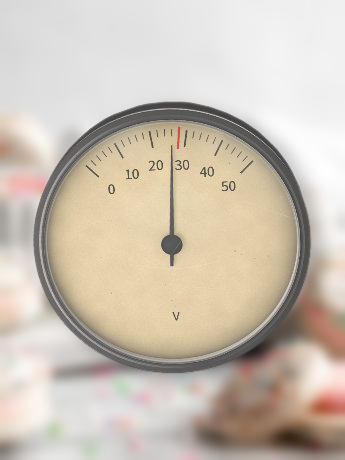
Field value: 26 (V)
